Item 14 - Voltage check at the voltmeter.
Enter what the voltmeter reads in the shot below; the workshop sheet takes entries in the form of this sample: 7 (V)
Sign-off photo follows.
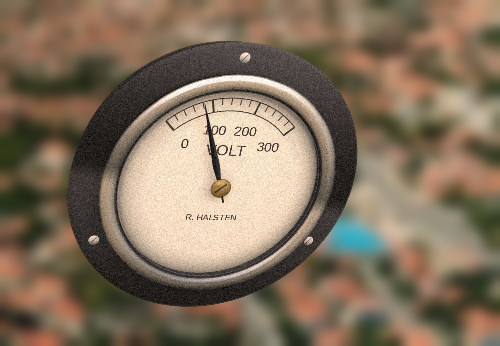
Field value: 80 (V)
